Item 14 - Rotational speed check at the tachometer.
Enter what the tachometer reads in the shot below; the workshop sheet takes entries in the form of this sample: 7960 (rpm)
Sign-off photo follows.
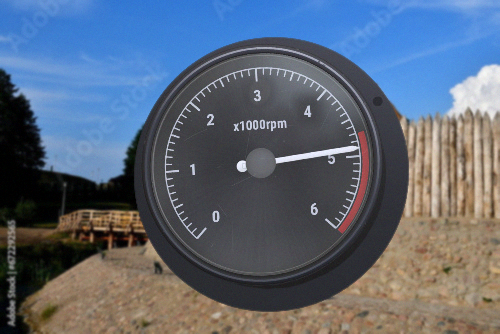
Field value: 4900 (rpm)
